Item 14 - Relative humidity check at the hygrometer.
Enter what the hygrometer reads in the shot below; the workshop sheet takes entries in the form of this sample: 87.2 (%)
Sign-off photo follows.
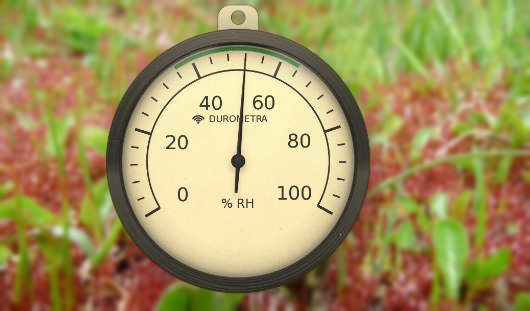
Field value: 52 (%)
